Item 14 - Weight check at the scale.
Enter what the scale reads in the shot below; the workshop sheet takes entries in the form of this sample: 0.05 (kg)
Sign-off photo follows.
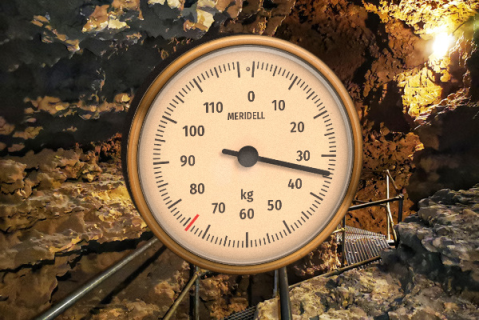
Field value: 34 (kg)
